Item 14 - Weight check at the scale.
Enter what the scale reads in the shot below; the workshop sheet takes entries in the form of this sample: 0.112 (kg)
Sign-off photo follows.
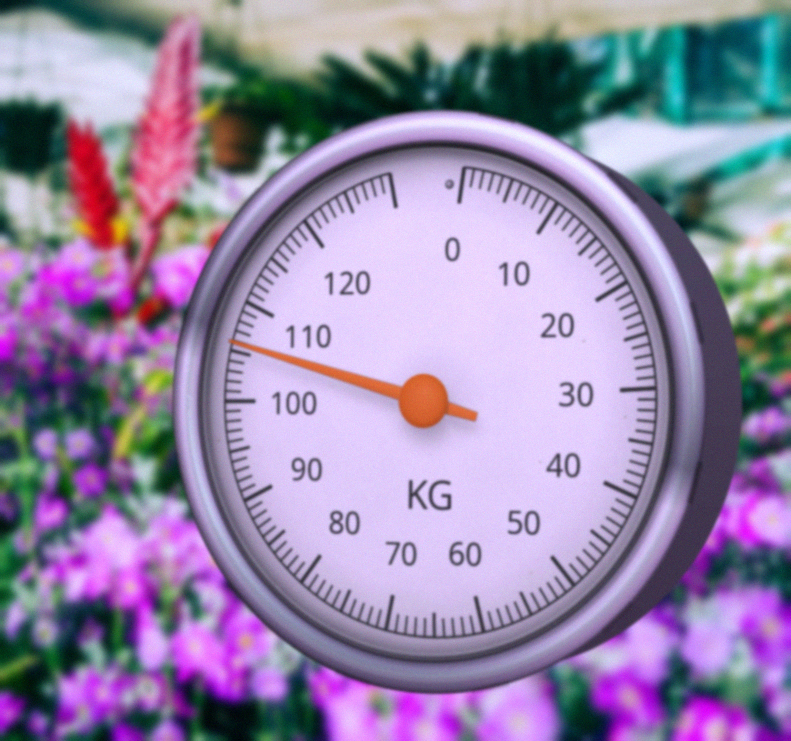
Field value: 106 (kg)
